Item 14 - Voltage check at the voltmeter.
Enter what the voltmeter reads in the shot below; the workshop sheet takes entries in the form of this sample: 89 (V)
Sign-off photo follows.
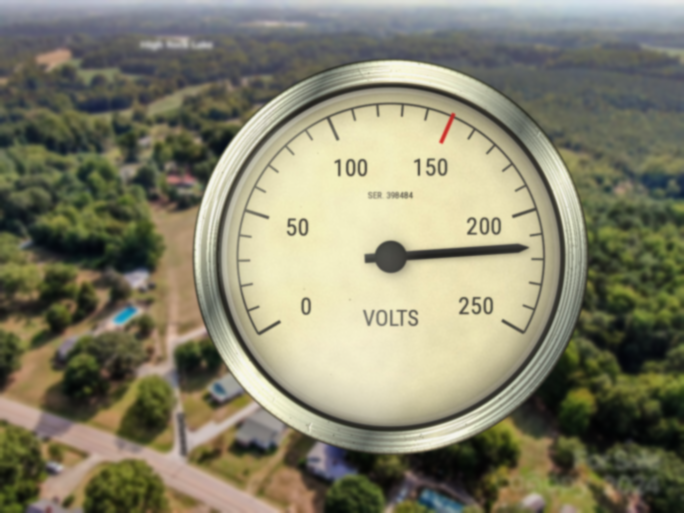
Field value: 215 (V)
